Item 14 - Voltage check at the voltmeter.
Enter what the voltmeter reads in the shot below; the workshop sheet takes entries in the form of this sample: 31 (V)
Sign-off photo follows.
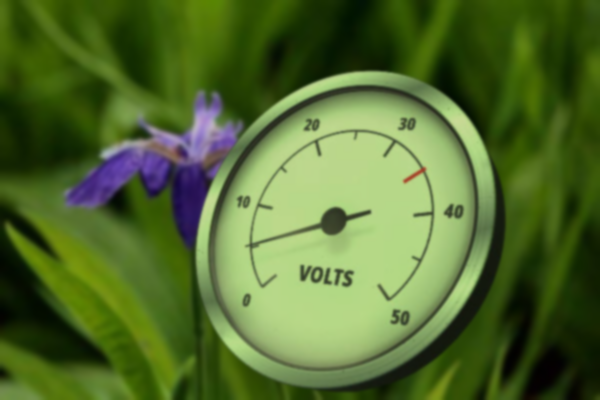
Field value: 5 (V)
